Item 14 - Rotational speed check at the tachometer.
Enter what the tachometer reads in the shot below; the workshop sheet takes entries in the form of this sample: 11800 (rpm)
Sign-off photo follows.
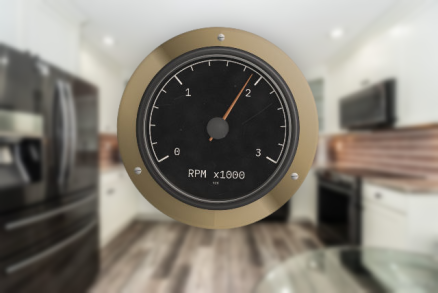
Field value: 1900 (rpm)
